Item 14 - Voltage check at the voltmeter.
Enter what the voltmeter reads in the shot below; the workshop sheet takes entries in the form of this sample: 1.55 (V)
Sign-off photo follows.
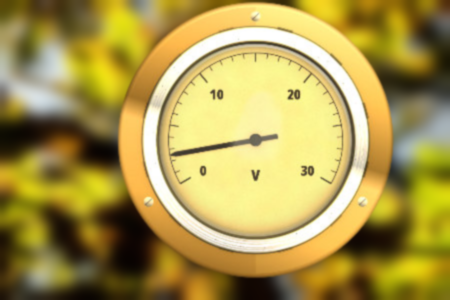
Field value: 2.5 (V)
